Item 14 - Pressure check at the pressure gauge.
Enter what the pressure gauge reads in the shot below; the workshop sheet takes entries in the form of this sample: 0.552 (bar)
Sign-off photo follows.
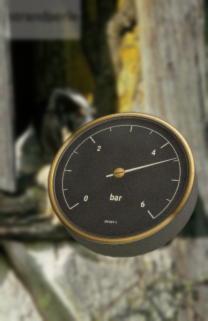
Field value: 4.5 (bar)
